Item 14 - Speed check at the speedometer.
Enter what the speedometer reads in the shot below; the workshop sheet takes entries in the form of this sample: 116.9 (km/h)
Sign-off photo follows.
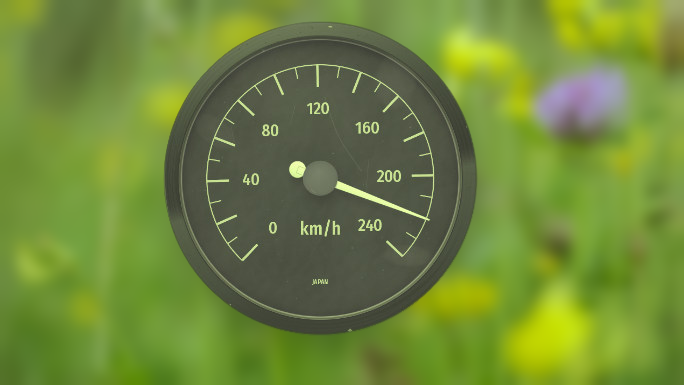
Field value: 220 (km/h)
